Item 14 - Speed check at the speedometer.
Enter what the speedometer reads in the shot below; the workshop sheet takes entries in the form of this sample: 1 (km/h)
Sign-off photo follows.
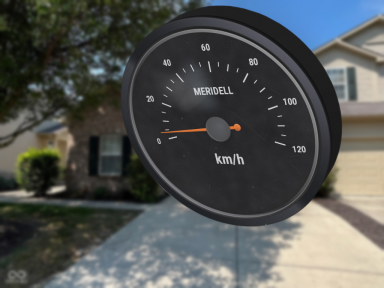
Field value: 5 (km/h)
